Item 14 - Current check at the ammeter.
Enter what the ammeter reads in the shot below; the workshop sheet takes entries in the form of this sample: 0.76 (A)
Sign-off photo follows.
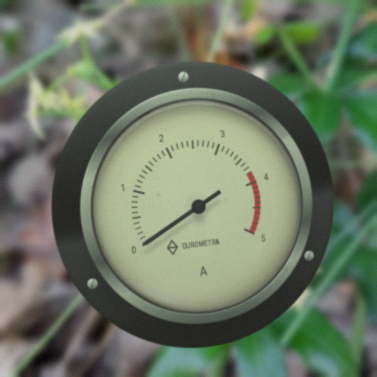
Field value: 0 (A)
